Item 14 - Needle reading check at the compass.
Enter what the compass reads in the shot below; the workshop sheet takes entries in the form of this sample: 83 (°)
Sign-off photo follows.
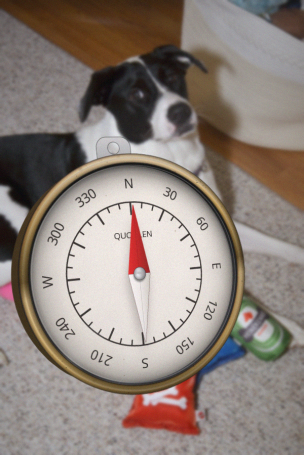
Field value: 0 (°)
